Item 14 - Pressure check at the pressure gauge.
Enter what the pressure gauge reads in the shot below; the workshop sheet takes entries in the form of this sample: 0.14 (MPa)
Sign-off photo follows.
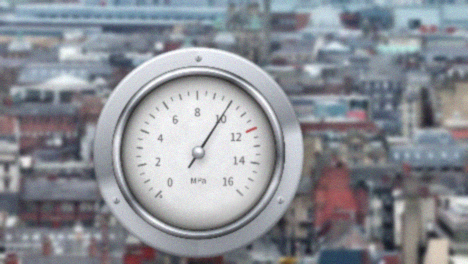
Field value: 10 (MPa)
